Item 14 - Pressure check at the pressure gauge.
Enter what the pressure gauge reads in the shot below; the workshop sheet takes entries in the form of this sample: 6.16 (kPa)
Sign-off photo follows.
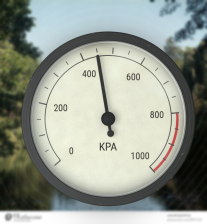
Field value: 450 (kPa)
